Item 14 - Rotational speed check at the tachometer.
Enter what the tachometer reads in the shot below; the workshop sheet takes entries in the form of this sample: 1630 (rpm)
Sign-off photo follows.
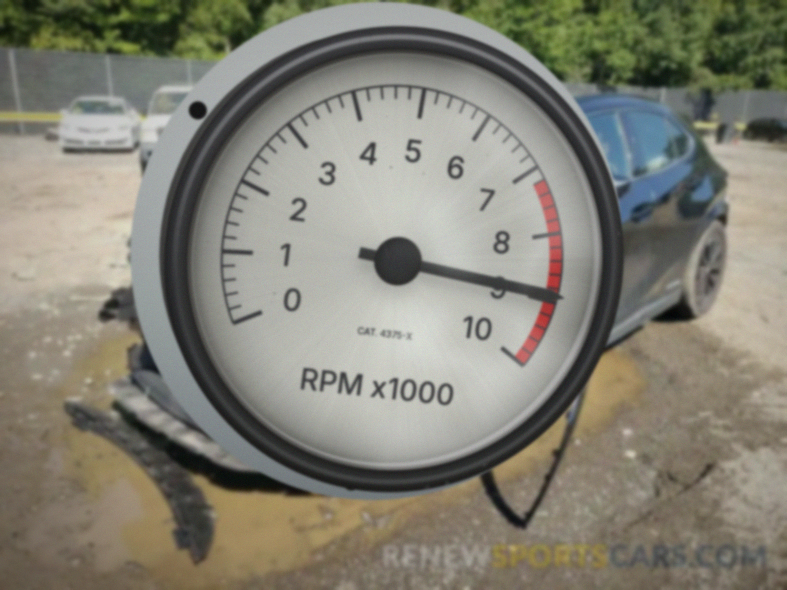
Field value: 8900 (rpm)
